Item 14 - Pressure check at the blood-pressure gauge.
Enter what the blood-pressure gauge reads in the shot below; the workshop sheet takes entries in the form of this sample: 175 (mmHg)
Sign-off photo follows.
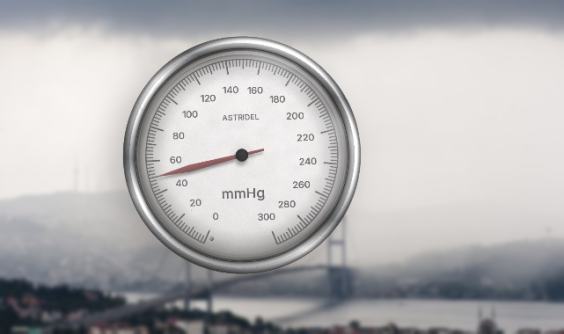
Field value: 50 (mmHg)
